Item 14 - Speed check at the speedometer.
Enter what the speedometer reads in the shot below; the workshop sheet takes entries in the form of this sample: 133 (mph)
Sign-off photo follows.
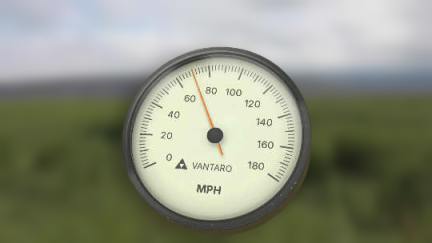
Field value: 70 (mph)
